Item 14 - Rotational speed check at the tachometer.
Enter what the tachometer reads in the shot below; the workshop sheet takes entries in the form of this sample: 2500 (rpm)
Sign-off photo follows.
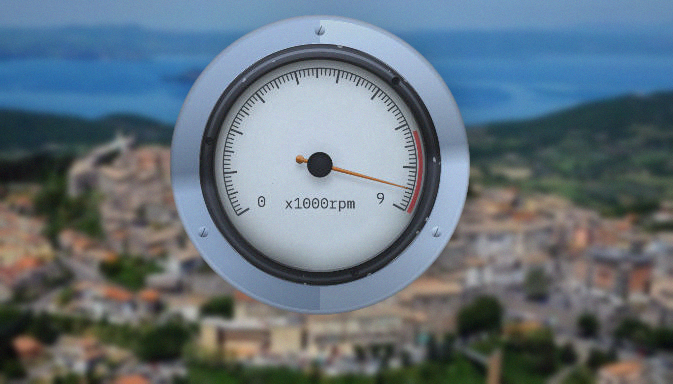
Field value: 8500 (rpm)
